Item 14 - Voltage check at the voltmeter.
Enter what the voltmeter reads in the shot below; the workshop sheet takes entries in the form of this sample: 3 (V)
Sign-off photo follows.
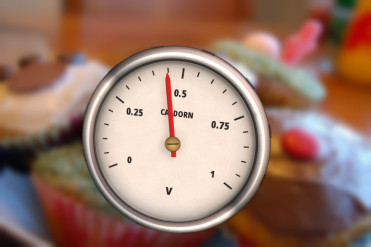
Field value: 0.45 (V)
